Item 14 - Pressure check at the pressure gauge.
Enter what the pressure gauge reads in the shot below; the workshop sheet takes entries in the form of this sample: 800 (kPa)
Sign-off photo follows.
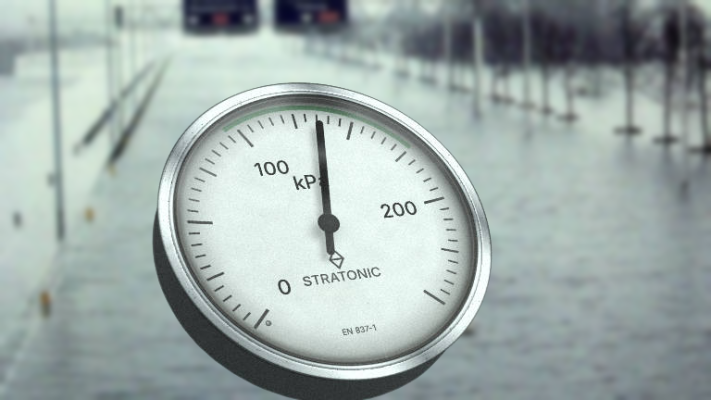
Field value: 135 (kPa)
